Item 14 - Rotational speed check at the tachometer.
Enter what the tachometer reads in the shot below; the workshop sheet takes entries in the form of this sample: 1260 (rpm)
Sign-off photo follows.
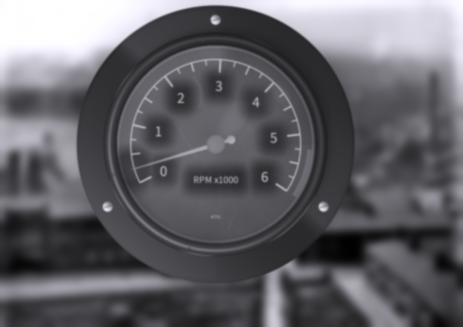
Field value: 250 (rpm)
